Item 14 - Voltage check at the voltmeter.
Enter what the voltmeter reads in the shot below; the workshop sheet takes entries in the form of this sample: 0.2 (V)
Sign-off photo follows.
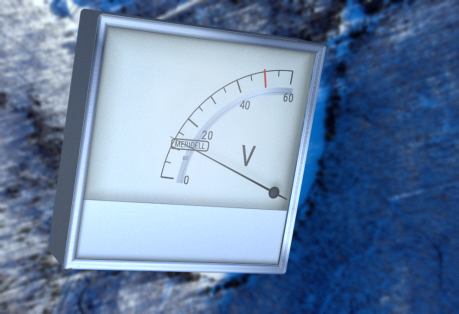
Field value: 12.5 (V)
